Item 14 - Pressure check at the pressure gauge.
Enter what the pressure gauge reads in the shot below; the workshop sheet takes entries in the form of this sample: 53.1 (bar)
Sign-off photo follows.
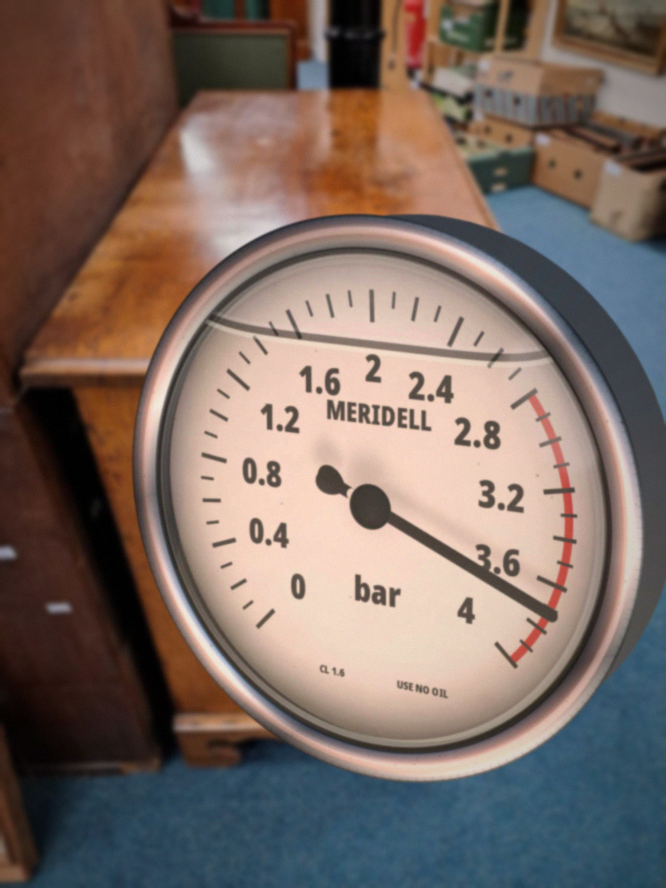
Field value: 3.7 (bar)
